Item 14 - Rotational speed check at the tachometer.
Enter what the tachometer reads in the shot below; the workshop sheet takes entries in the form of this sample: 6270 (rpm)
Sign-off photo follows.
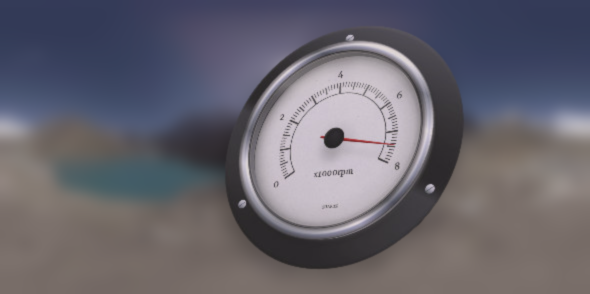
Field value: 7500 (rpm)
